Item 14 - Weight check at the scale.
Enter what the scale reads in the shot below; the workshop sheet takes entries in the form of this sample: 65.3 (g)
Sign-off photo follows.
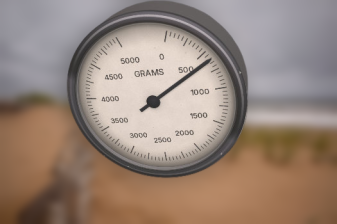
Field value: 600 (g)
